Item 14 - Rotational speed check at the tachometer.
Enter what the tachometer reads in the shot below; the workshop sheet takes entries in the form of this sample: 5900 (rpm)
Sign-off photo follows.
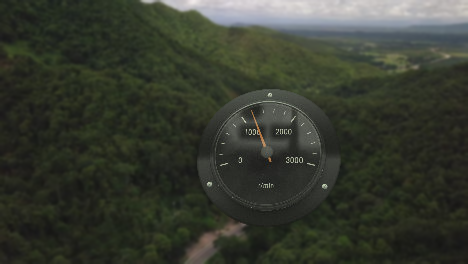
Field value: 1200 (rpm)
